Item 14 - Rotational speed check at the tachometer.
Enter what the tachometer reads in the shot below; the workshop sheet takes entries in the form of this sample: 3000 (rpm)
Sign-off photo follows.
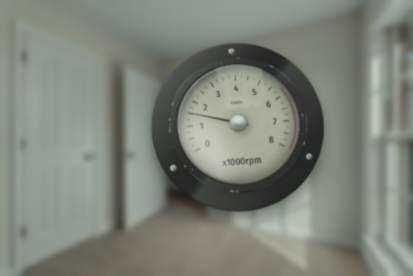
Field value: 1500 (rpm)
